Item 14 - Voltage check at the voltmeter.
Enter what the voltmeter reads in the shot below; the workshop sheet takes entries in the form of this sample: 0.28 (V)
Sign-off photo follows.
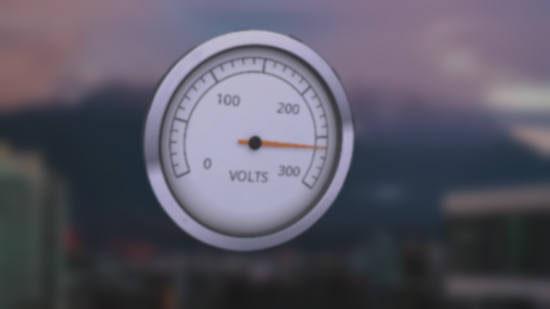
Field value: 260 (V)
